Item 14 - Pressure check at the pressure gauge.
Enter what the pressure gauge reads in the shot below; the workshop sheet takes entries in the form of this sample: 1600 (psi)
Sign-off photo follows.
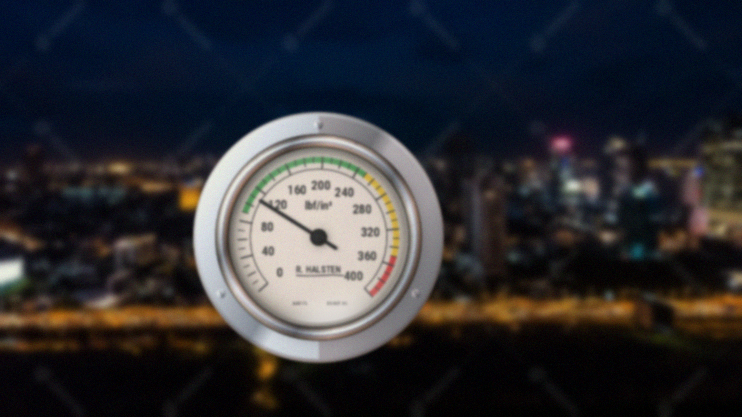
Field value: 110 (psi)
